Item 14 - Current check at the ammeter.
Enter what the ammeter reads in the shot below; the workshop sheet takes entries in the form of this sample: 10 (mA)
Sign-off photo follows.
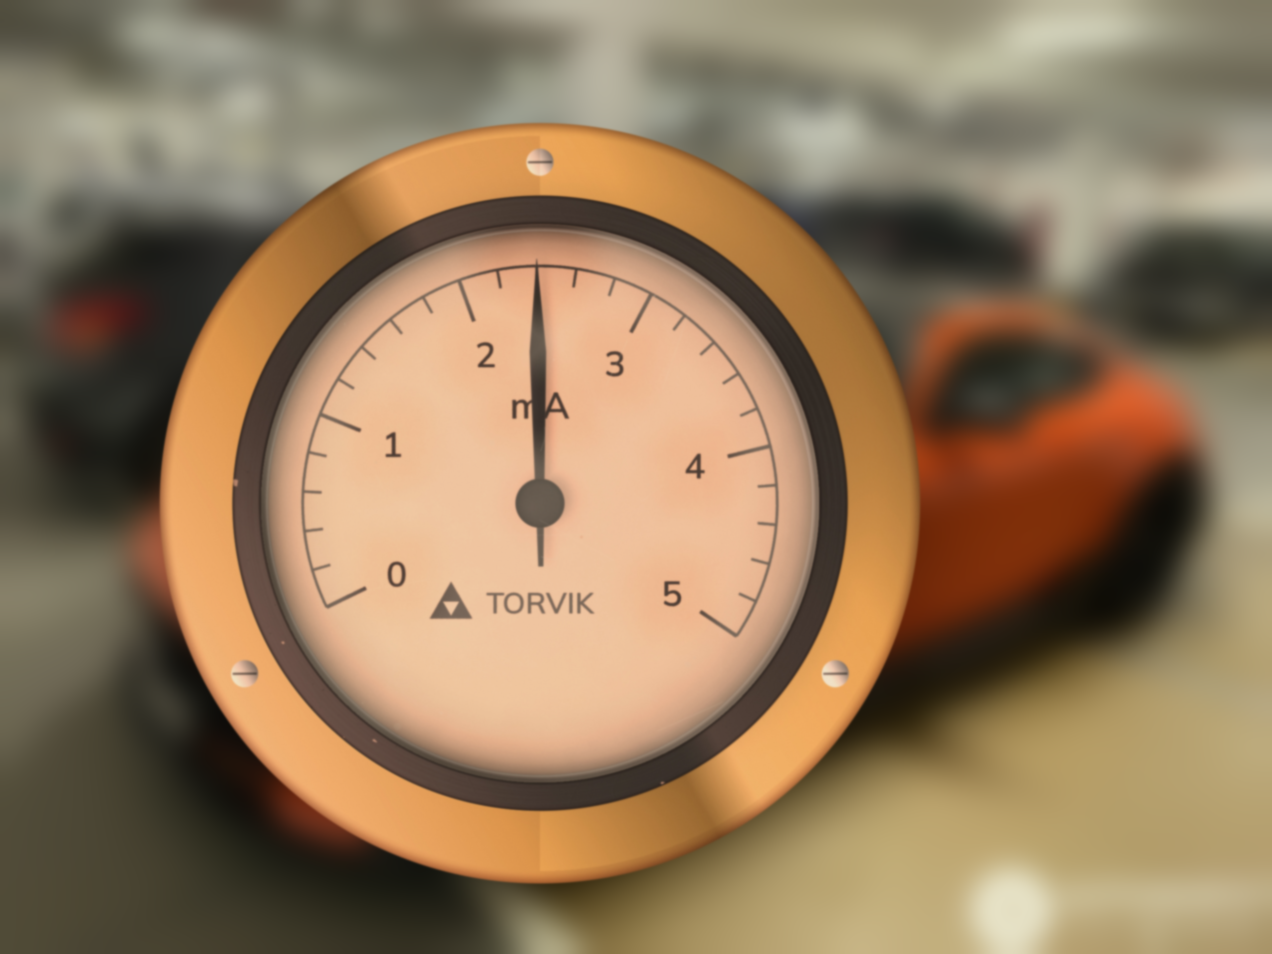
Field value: 2.4 (mA)
